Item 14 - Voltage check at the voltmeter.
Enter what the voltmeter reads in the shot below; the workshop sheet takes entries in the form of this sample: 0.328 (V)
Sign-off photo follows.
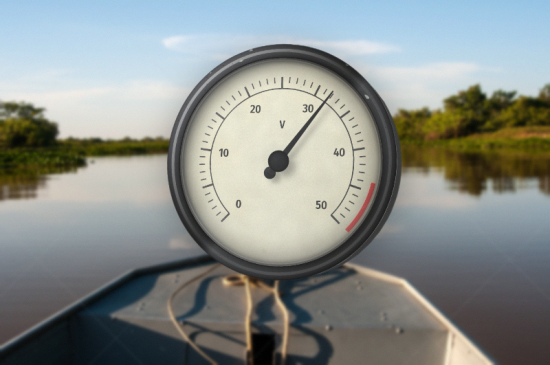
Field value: 32 (V)
